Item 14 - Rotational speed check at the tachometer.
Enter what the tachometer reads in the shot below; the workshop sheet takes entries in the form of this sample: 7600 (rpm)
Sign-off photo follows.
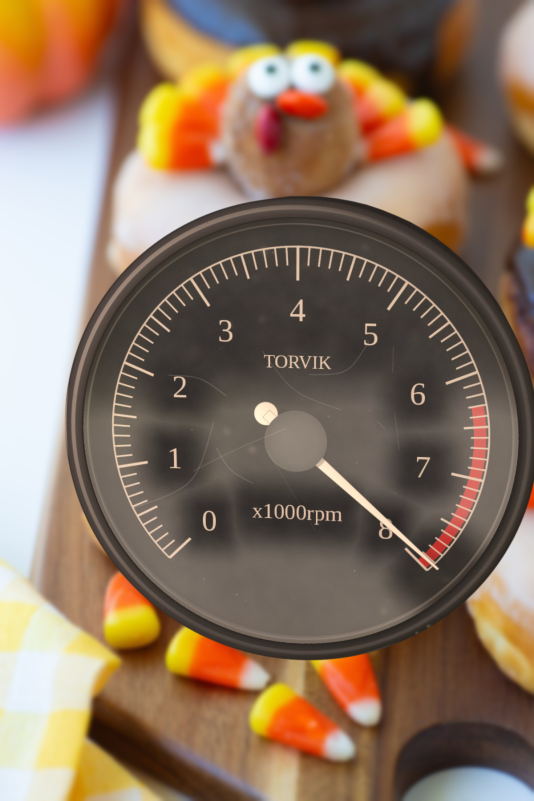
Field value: 7900 (rpm)
